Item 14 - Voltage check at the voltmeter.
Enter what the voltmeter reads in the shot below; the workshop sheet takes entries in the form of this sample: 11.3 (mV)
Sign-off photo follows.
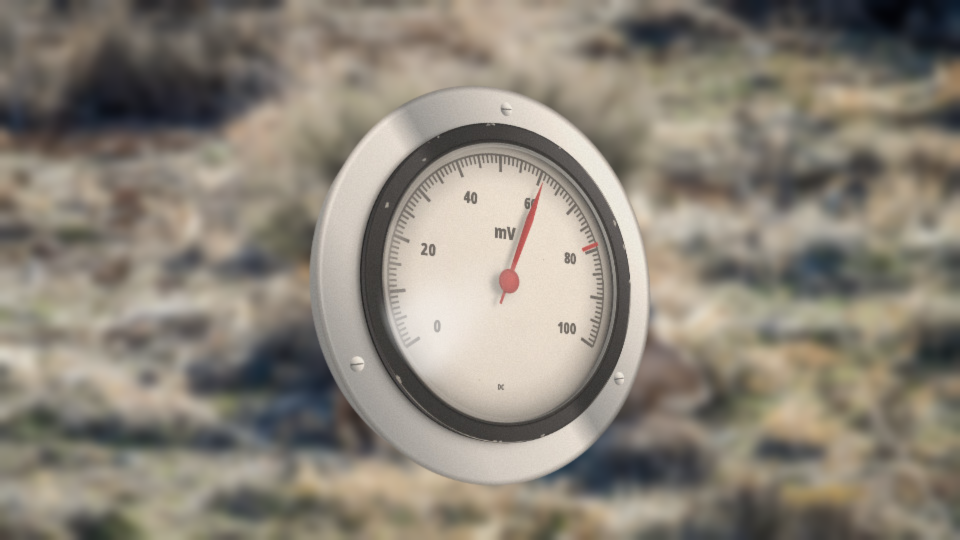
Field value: 60 (mV)
